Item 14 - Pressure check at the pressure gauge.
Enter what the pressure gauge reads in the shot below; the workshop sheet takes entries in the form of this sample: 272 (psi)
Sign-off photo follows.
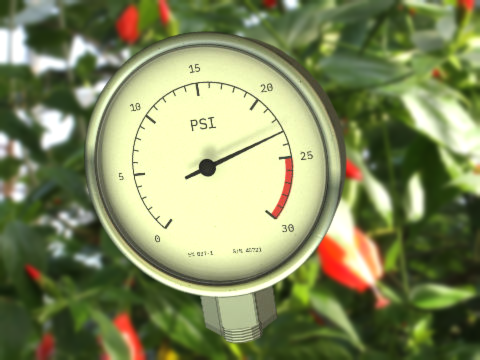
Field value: 23 (psi)
